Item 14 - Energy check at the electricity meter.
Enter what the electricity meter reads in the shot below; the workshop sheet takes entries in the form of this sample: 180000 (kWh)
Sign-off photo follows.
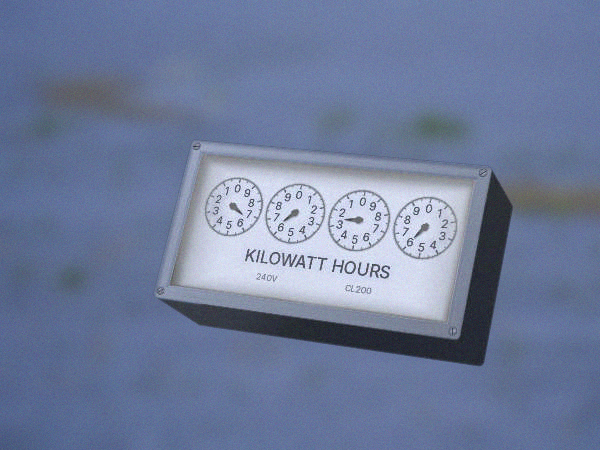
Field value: 6626 (kWh)
